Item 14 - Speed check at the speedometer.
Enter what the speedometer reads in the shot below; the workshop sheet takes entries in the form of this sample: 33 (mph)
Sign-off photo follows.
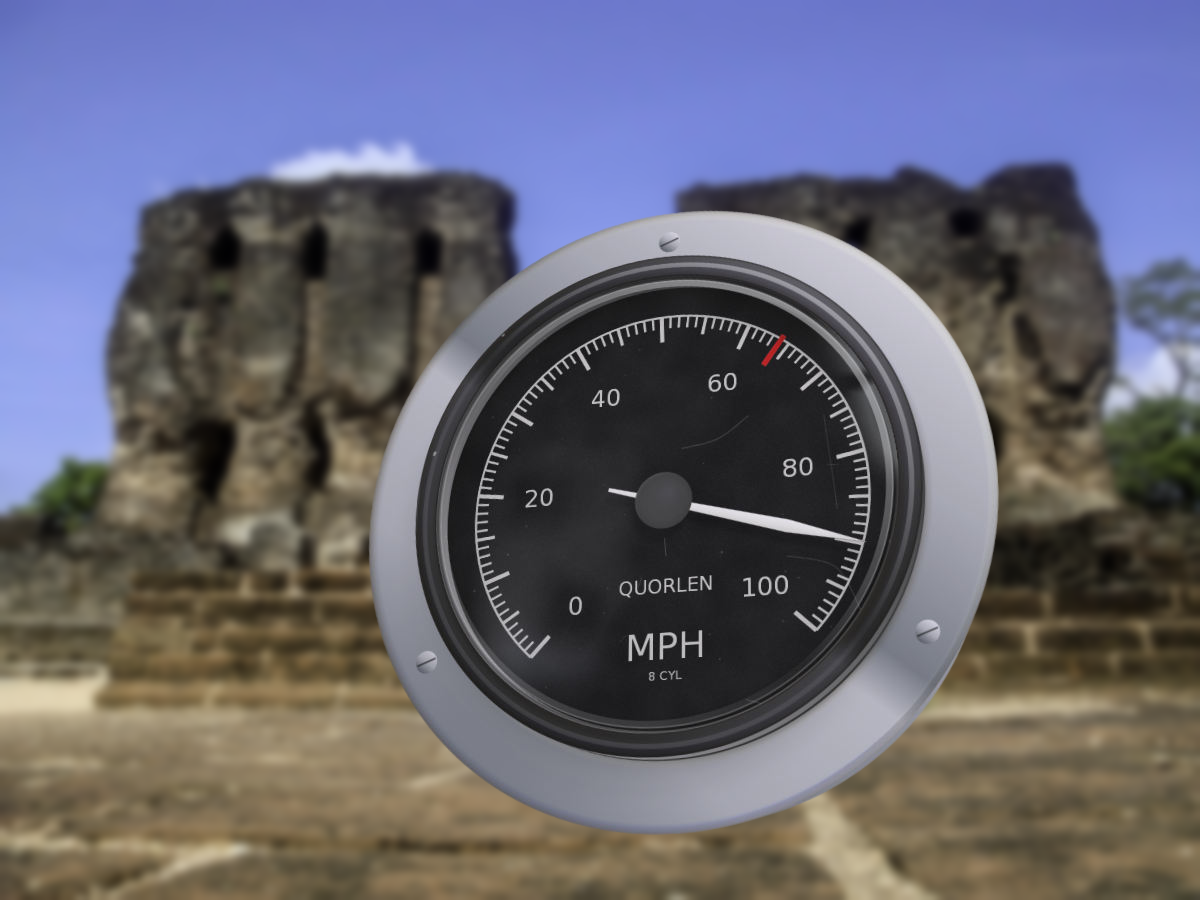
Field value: 90 (mph)
